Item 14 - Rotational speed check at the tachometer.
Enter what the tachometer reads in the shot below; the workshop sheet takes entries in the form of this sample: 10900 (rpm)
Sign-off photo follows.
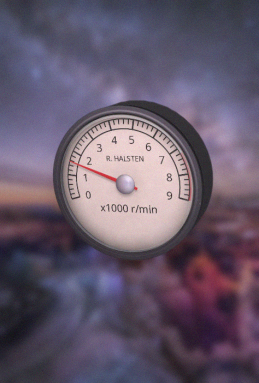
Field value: 1600 (rpm)
